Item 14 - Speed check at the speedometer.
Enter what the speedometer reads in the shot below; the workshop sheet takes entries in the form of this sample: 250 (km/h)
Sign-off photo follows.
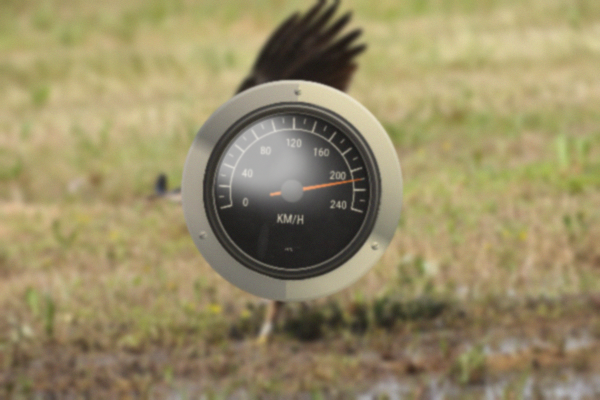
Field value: 210 (km/h)
